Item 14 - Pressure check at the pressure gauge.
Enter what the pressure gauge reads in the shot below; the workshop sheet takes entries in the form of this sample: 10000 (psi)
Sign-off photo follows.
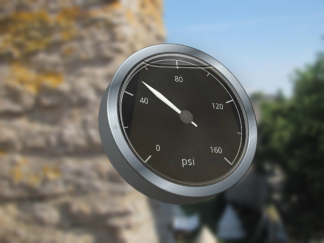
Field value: 50 (psi)
